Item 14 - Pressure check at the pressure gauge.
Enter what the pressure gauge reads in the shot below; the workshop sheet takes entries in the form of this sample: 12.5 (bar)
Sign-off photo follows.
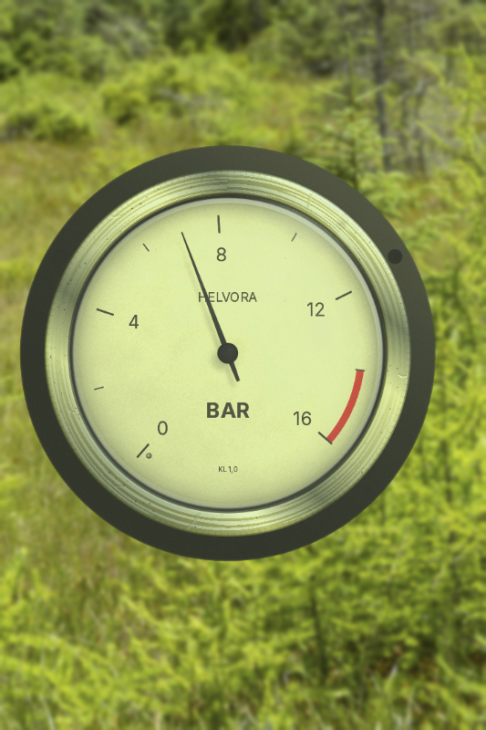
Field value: 7 (bar)
